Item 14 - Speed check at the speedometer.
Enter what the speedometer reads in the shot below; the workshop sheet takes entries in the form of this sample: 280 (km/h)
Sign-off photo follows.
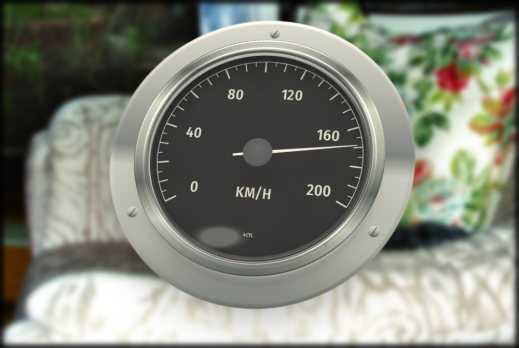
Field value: 170 (km/h)
